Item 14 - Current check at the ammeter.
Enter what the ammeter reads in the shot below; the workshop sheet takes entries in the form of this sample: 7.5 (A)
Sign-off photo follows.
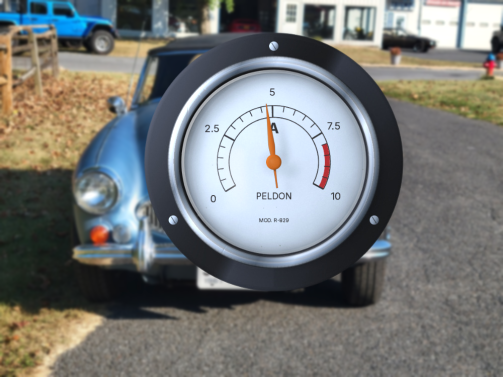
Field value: 4.75 (A)
